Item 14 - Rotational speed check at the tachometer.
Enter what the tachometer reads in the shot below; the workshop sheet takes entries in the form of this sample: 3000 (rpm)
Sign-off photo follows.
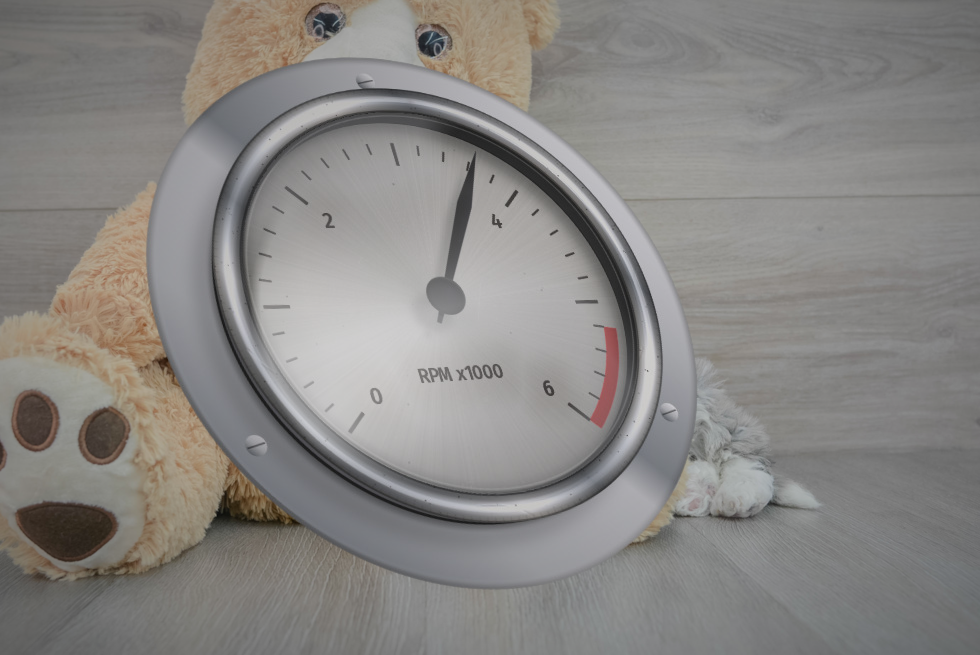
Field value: 3600 (rpm)
